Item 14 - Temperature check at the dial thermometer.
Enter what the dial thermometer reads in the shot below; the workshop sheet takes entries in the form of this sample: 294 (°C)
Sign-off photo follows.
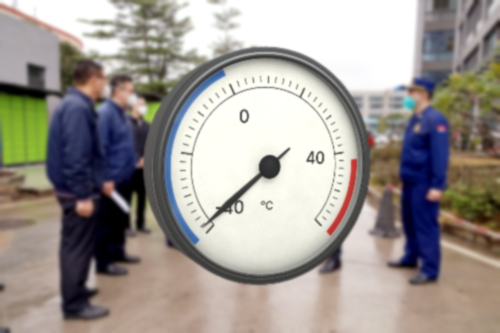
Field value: -38 (°C)
